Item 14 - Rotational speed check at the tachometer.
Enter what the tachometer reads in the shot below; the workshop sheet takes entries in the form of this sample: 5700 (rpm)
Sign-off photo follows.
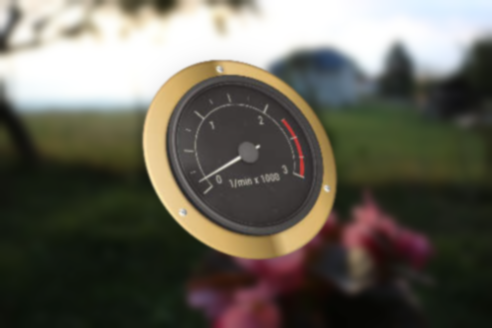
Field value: 125 (rpm)
